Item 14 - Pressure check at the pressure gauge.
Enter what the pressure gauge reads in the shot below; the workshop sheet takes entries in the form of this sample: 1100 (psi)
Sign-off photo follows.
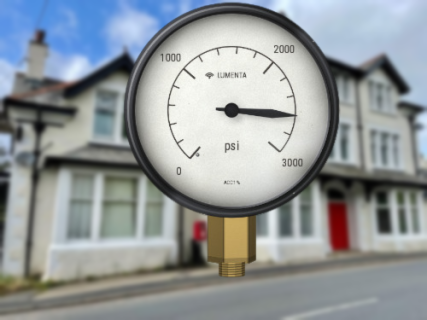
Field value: 2600 (psi)
